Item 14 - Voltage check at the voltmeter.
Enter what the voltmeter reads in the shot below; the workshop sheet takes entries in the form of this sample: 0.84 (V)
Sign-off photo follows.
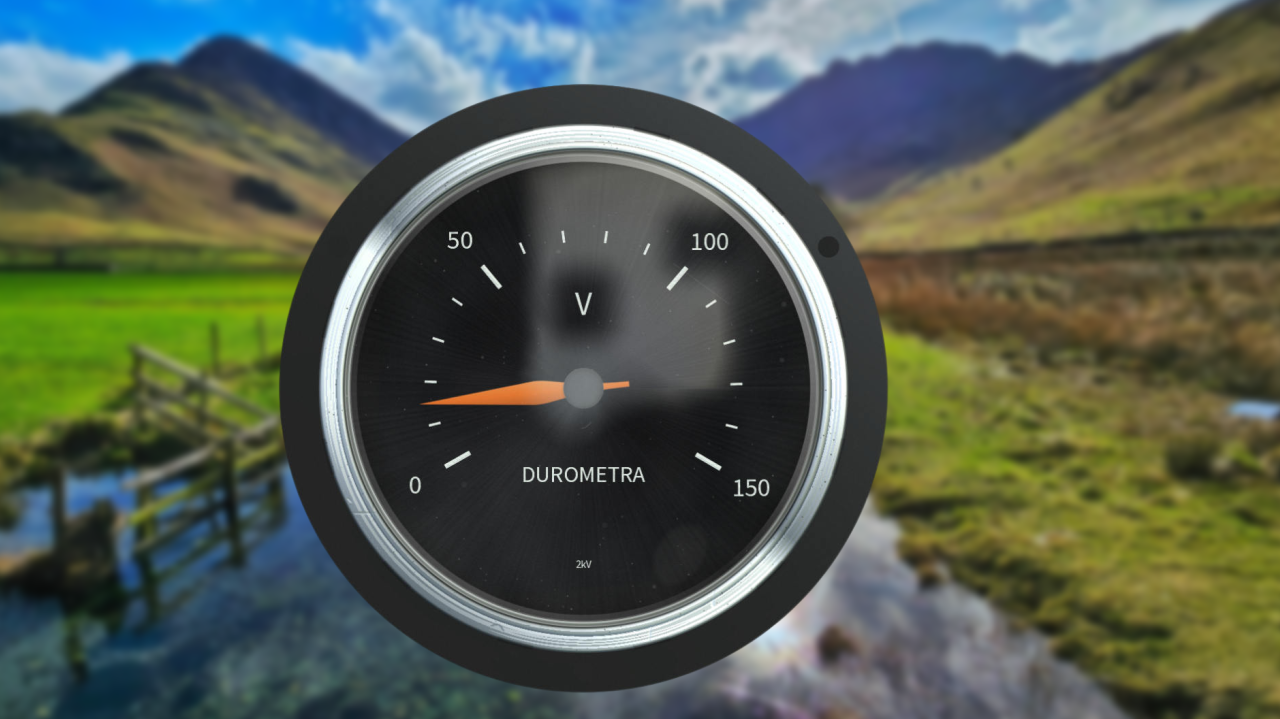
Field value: 15 (V)
